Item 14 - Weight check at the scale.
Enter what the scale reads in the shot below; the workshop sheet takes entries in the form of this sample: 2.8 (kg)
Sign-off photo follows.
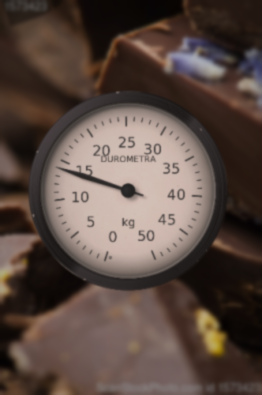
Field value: 14 (kg)
